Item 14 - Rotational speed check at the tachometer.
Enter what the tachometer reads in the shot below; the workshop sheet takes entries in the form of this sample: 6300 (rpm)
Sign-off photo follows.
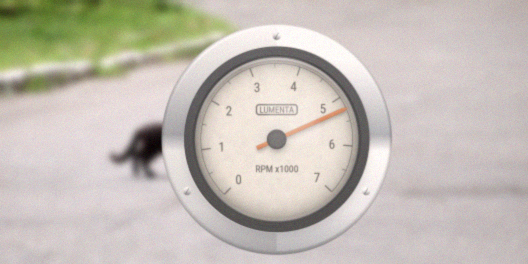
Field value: 5250 (rpm)
